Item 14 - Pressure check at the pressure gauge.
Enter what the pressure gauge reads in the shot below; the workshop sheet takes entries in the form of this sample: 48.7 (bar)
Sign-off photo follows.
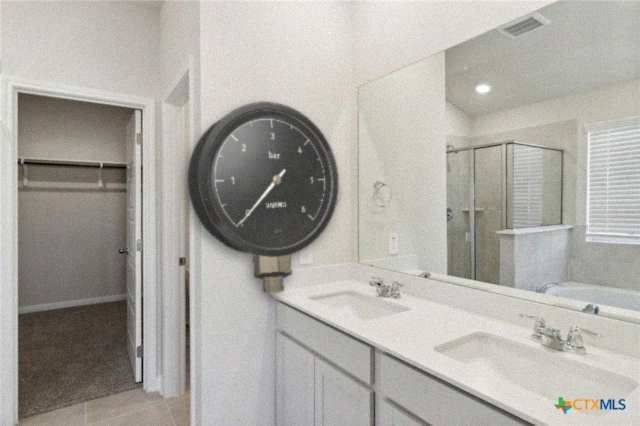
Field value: 0 (bar)
